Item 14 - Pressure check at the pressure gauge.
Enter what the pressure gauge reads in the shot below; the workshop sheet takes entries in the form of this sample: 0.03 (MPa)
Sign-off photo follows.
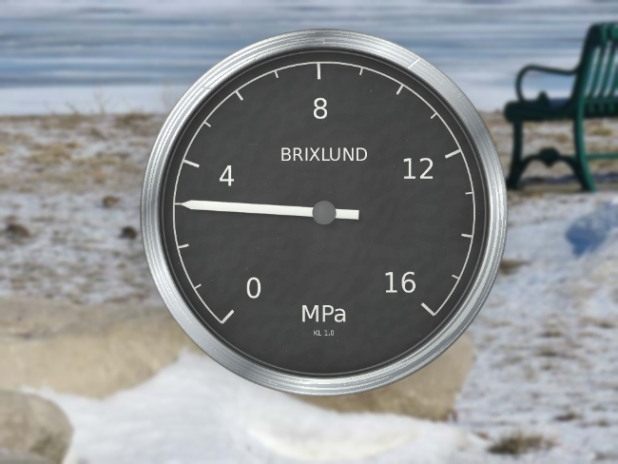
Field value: 3 (MPa)
